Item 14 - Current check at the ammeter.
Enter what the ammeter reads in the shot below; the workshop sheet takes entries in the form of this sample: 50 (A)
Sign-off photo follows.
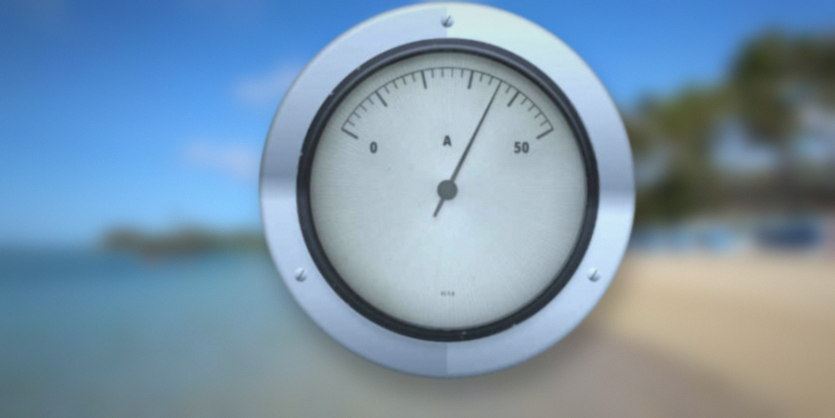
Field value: 36 (A)
